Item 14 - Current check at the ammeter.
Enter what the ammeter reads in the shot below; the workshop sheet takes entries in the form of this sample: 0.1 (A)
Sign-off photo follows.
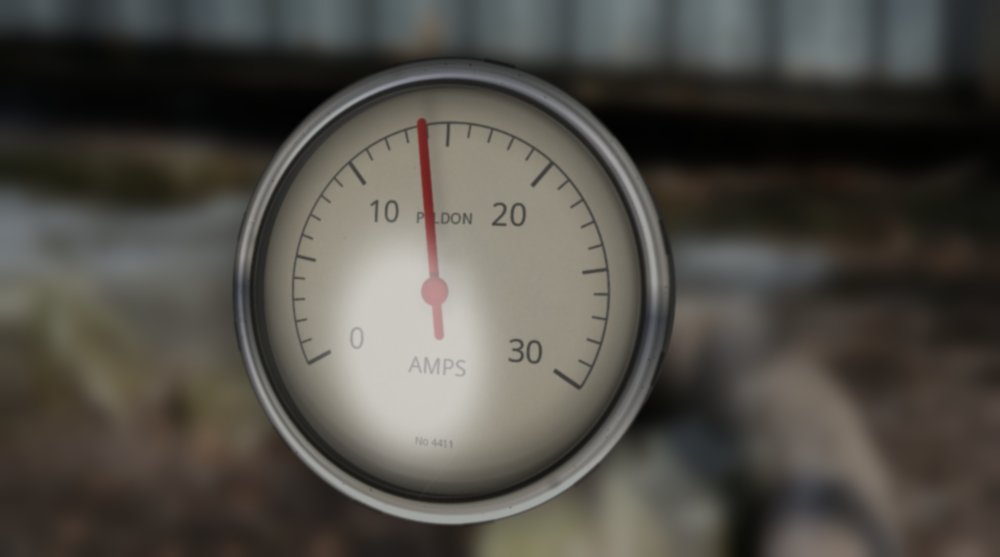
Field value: 14 (A)
